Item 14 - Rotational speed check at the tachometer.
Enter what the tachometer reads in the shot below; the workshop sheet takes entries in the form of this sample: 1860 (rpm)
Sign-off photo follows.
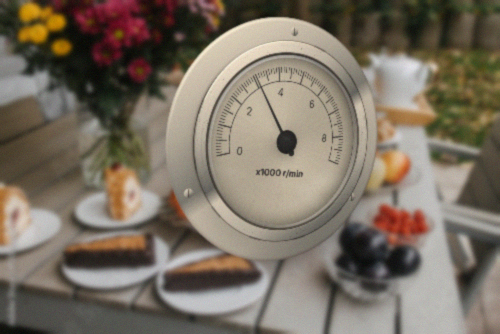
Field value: 3000 (rpm)
